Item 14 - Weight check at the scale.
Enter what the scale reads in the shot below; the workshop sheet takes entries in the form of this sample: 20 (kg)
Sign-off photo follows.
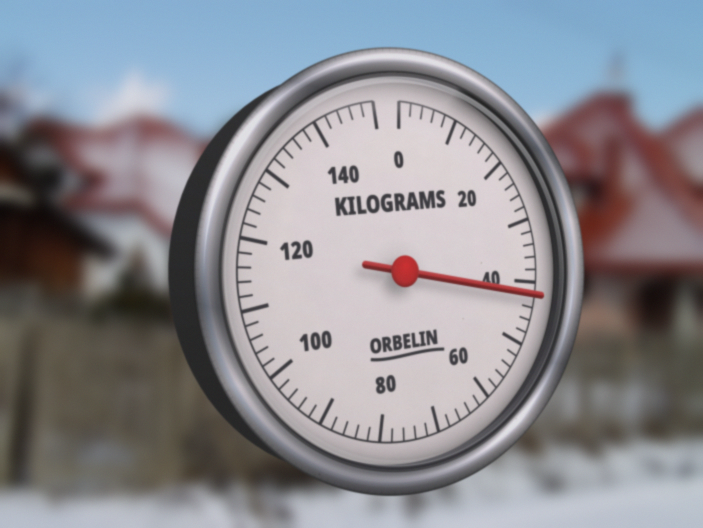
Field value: 42 (kg)
